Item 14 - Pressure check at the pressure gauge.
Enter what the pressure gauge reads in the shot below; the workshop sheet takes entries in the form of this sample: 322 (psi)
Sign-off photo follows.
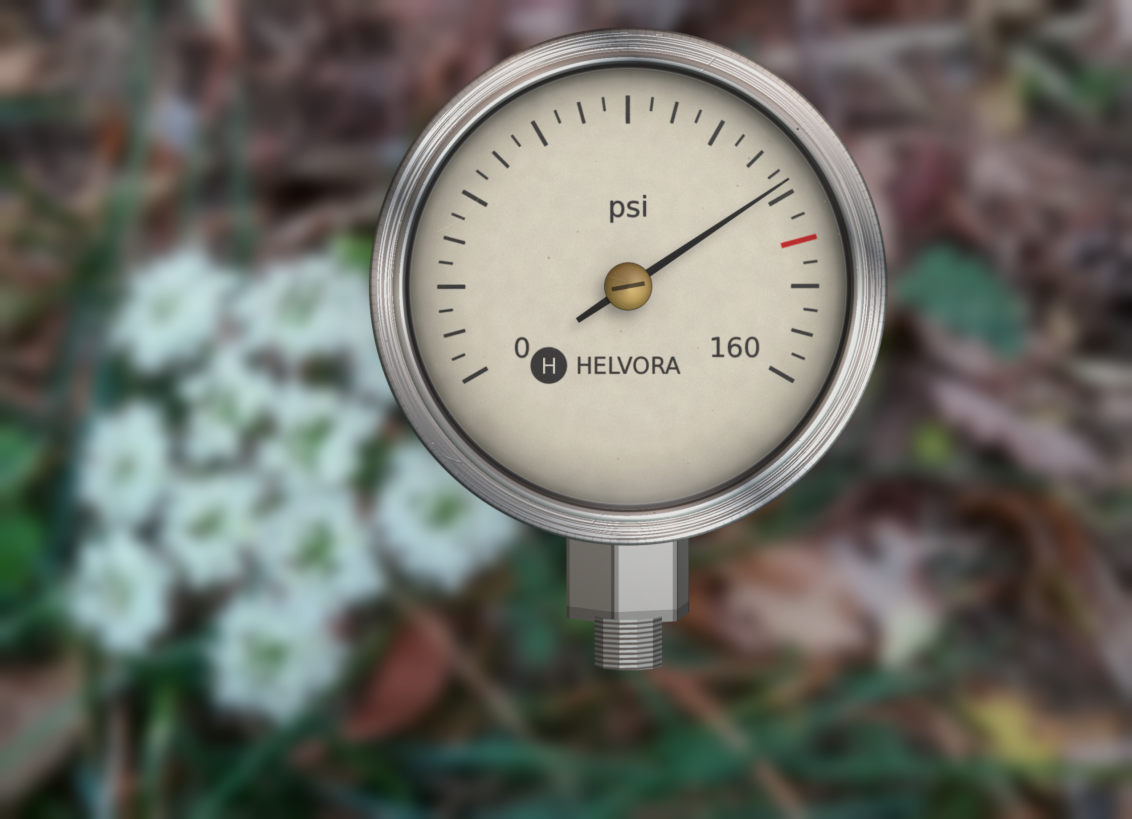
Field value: 117.5 (psi)
